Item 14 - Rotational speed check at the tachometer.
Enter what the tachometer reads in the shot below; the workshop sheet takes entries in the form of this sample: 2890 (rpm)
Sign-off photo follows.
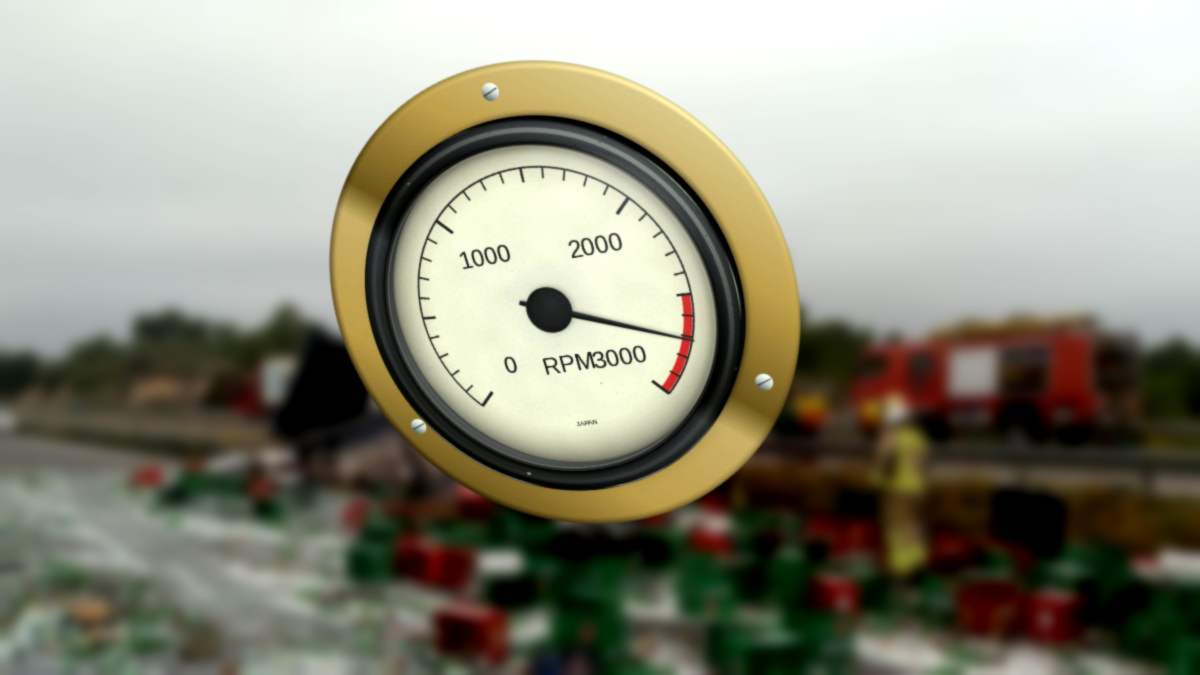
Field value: 2700 (rpm)
